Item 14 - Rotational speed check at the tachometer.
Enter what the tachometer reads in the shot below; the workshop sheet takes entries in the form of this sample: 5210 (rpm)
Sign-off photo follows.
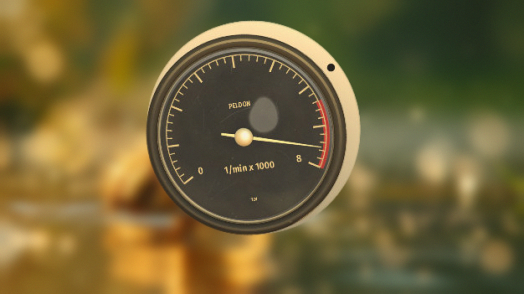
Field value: 7500 (rpm)
